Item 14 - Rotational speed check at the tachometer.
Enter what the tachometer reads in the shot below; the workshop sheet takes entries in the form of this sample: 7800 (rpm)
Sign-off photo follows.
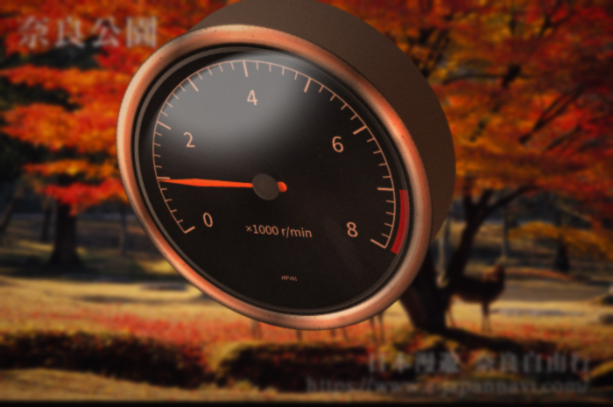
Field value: 1000 (rpm)
